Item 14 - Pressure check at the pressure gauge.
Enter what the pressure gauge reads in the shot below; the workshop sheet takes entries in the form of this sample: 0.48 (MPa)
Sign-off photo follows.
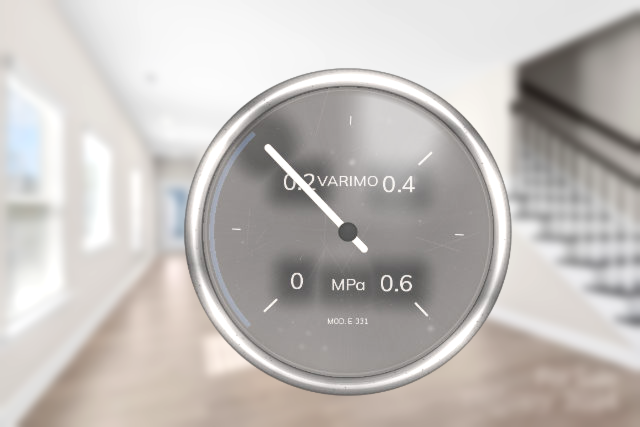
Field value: 0.2 (MPa)
